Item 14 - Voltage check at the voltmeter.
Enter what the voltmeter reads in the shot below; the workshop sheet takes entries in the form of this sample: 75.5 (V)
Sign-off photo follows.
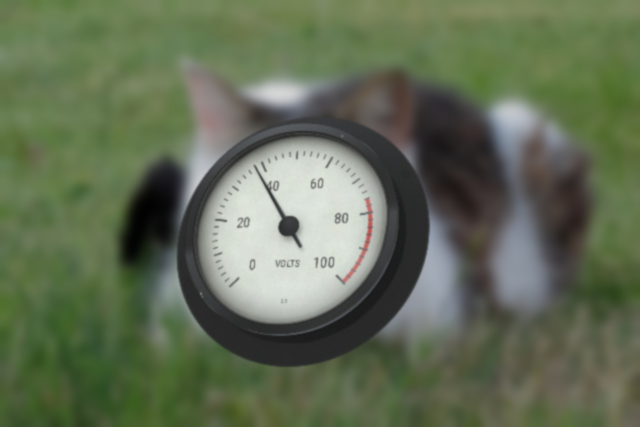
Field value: 38 (V)
